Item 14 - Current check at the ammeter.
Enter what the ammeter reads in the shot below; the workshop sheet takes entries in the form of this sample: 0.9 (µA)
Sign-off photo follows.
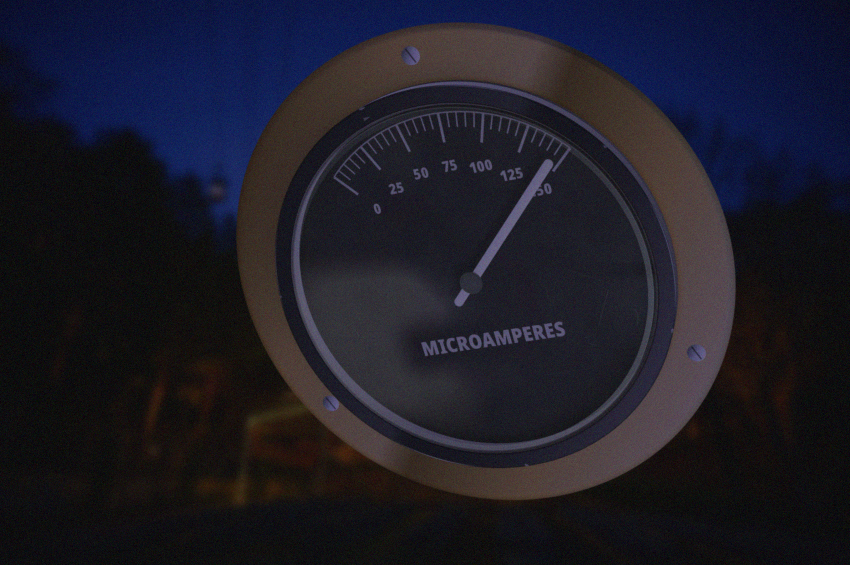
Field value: 145 (µA)
